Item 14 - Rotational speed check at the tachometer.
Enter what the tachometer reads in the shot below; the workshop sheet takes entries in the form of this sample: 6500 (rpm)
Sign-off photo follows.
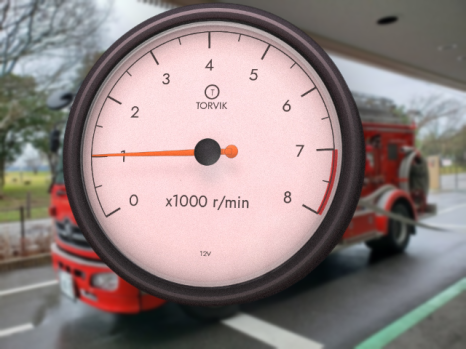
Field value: 1000 (rpm)
